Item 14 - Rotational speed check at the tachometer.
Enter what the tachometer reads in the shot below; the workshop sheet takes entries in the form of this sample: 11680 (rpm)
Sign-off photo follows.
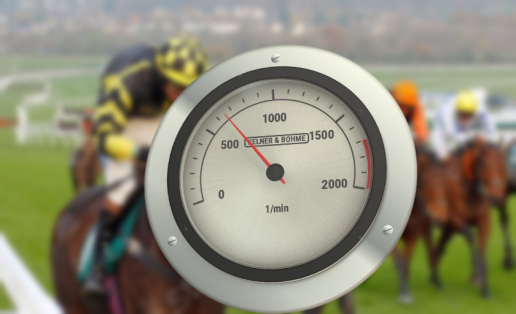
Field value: 650 (rpm)
